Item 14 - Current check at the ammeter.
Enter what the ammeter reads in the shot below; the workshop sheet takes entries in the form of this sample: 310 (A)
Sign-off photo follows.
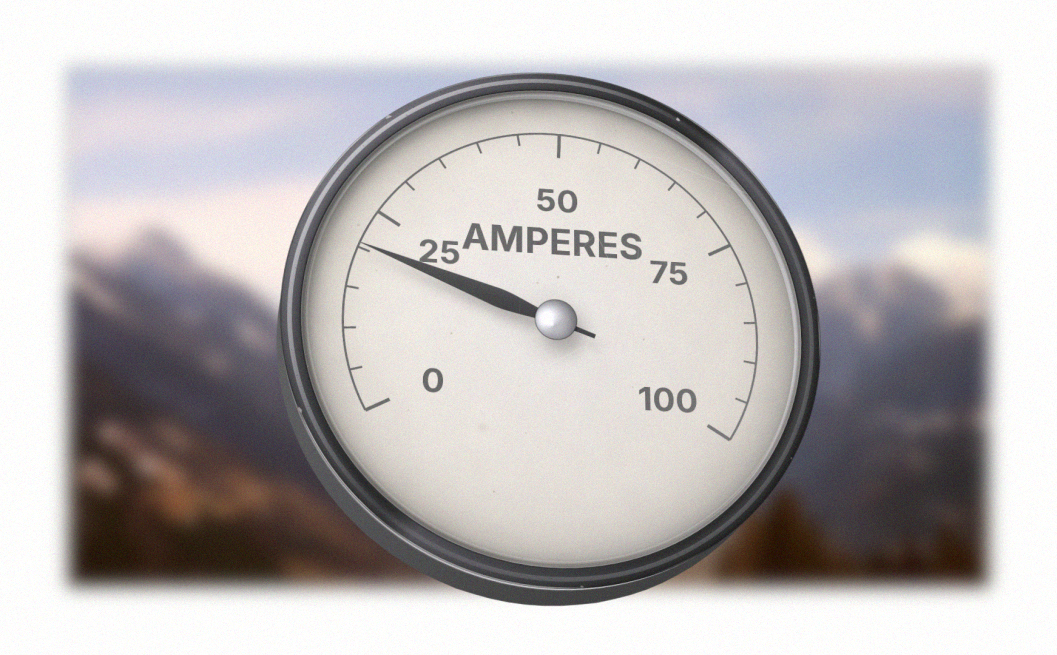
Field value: 20 (A)
